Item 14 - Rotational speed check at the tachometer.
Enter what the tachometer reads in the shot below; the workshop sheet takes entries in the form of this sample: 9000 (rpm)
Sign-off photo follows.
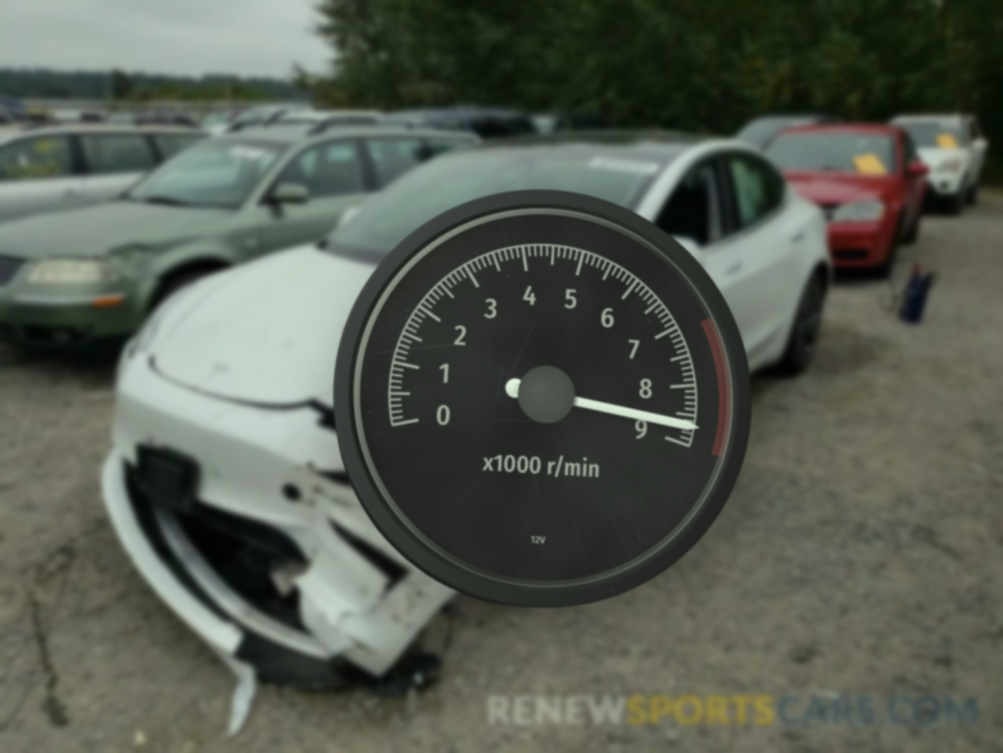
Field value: 8700 (rpm)
